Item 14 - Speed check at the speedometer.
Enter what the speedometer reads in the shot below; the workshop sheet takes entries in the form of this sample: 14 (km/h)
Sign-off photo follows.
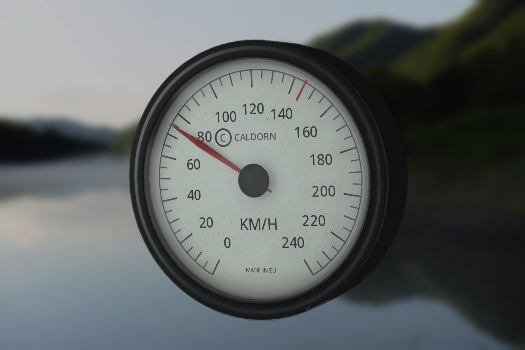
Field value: 75 (km/h)
